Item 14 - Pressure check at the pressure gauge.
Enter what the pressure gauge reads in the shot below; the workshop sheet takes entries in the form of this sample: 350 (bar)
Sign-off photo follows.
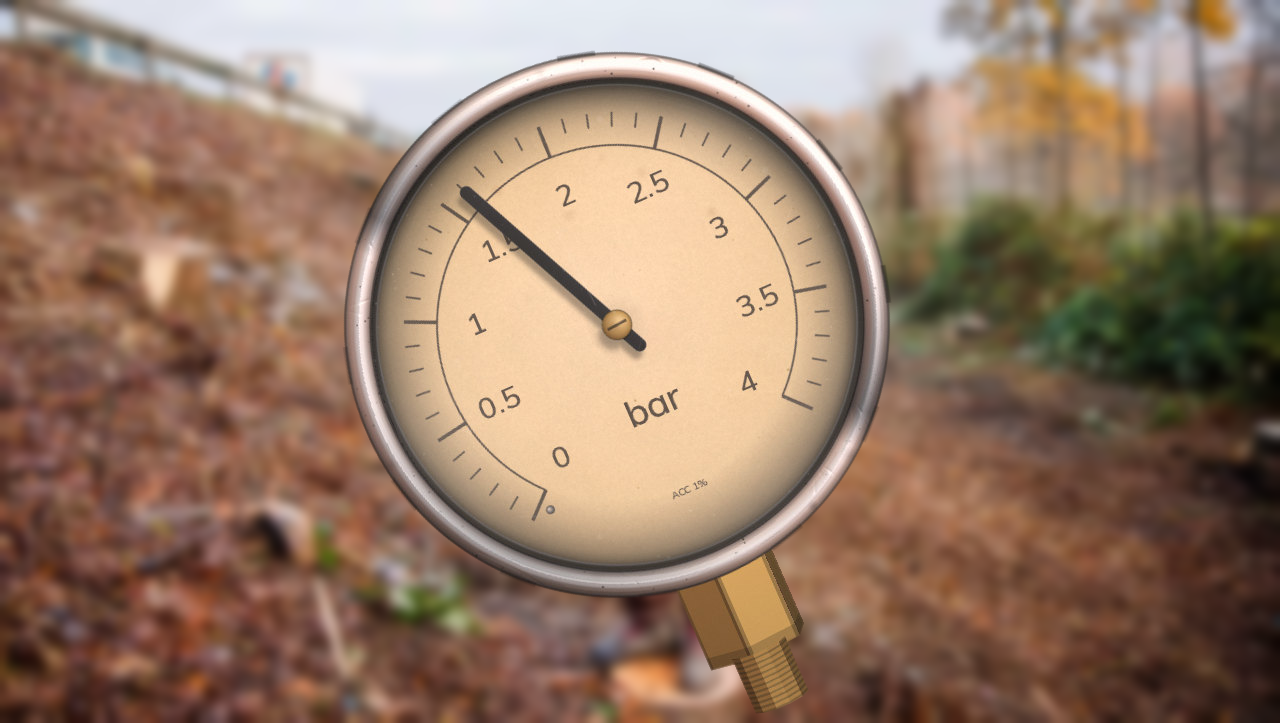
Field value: 1.6 (bar)
